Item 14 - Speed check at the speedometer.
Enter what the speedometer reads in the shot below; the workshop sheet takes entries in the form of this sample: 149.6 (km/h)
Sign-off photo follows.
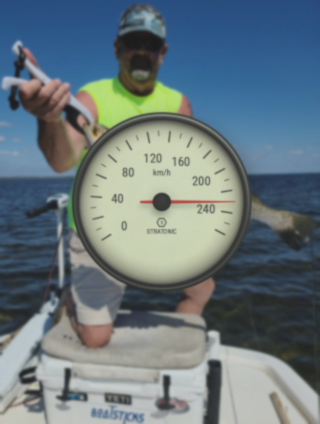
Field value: 230 (km/h)
